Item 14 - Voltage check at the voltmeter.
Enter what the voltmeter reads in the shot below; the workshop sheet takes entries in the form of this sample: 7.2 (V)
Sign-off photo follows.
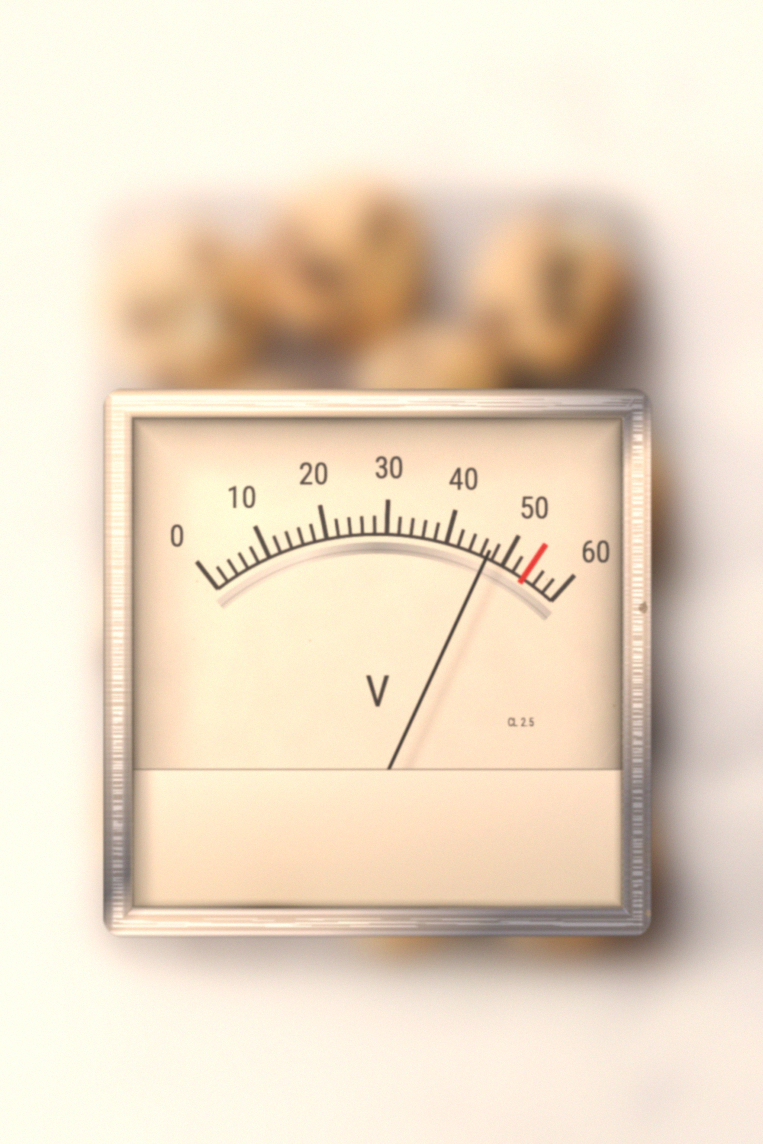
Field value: 47 (V)
